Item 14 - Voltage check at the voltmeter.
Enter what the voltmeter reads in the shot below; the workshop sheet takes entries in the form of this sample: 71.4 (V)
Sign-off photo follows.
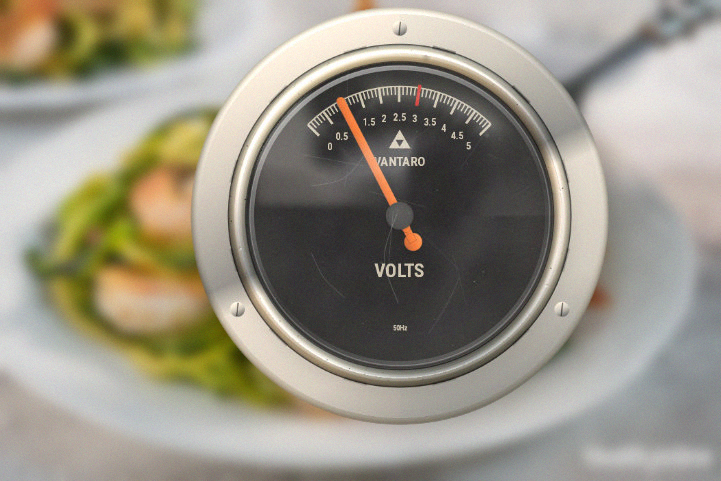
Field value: 1 (V)
